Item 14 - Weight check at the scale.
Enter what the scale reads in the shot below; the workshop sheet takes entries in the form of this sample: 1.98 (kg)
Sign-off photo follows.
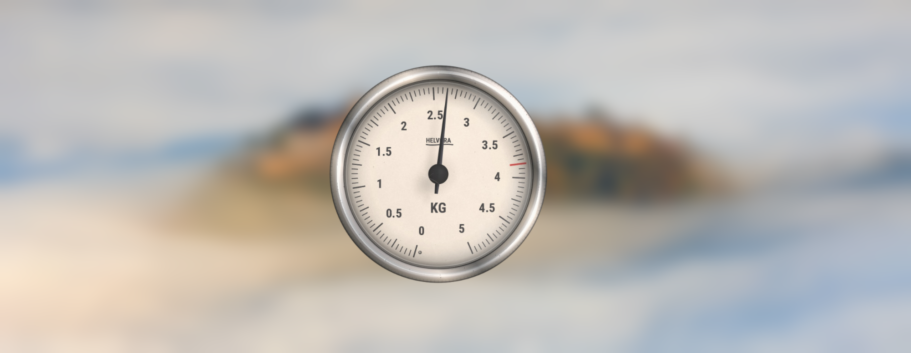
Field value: 2.65 (kg)
